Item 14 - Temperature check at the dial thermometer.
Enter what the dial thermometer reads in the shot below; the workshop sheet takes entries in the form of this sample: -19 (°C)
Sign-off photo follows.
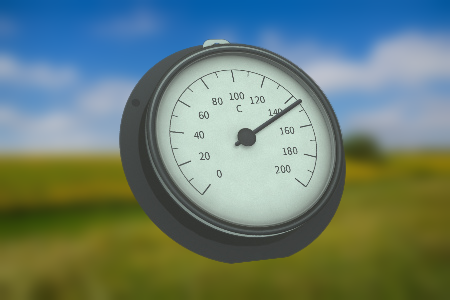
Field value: 145 (°C)
